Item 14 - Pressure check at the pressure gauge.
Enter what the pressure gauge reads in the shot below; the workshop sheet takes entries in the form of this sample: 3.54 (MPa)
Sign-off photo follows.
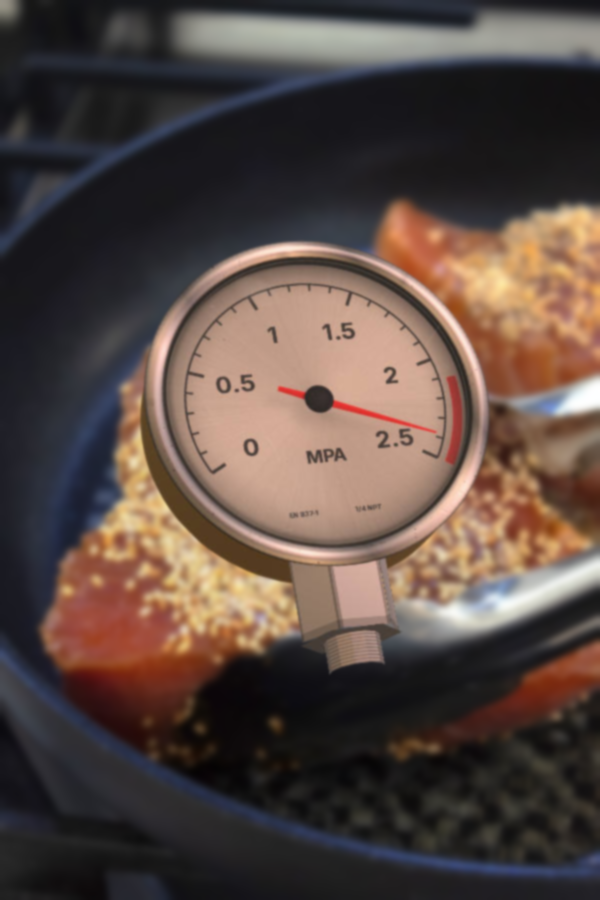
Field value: 2.4 (MPa)
